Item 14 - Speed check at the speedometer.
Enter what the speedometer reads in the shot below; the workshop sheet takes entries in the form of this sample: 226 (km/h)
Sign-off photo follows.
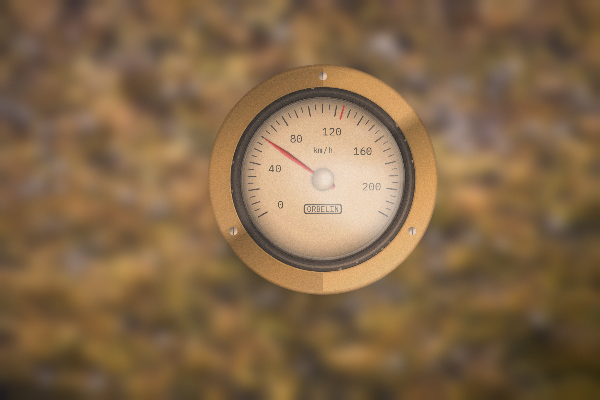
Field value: 60 (km/h)
